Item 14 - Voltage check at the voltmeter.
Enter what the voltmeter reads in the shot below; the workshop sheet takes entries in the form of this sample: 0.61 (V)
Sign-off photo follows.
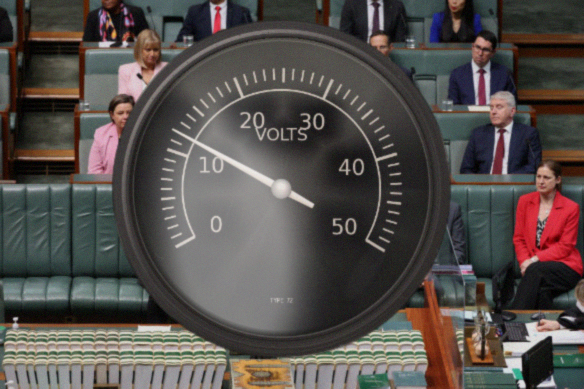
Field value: 12 (V)
